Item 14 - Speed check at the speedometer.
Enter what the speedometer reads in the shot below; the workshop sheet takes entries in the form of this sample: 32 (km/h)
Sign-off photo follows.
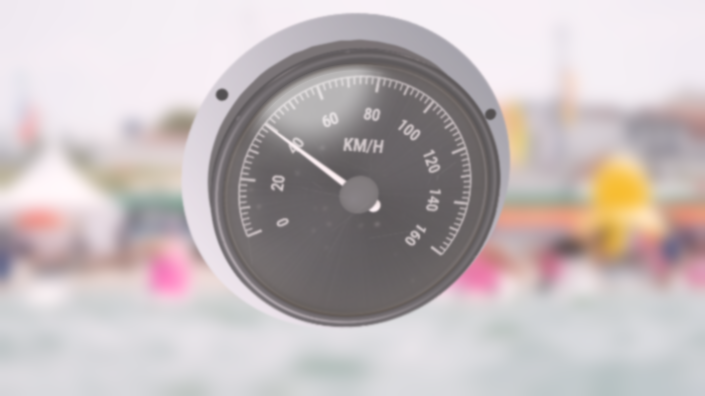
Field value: 40 (km/h)
